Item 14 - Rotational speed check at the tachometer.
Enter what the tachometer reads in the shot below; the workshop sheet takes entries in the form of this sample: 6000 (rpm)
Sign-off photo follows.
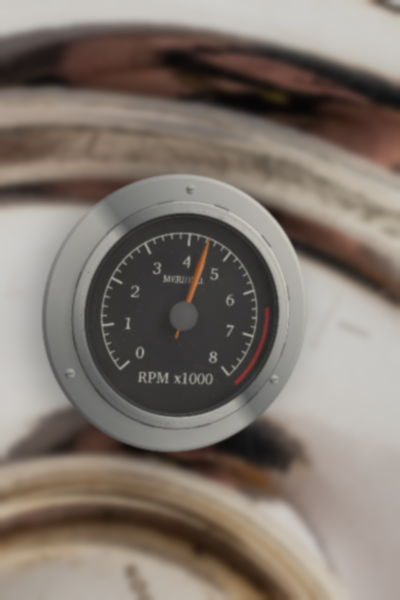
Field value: 4400 (rpm)
